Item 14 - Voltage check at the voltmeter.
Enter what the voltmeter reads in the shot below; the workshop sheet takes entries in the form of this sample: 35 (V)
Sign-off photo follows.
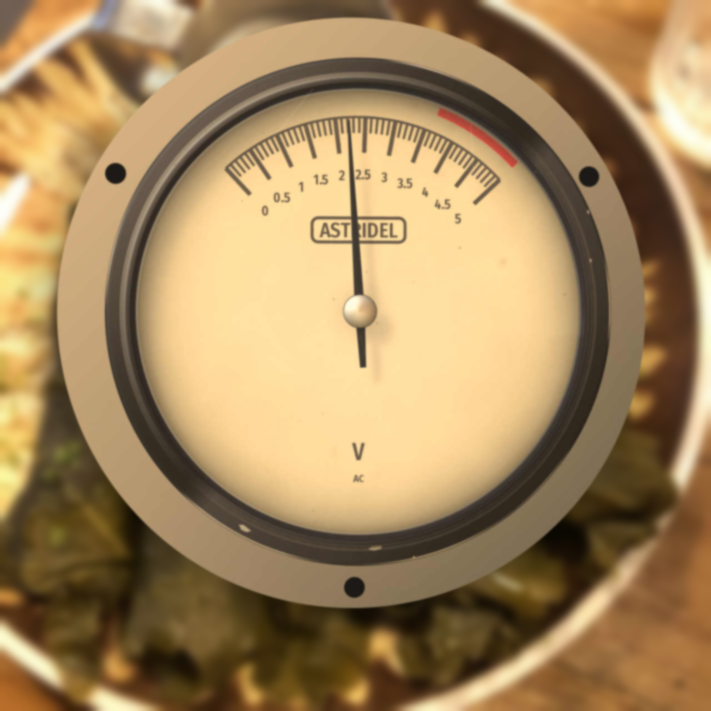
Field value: 2.2 (V)
